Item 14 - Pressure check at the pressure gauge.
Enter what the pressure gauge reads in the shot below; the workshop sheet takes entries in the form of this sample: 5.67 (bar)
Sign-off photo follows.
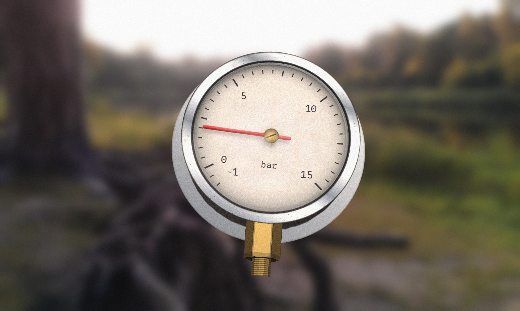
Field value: 2 (bar)
